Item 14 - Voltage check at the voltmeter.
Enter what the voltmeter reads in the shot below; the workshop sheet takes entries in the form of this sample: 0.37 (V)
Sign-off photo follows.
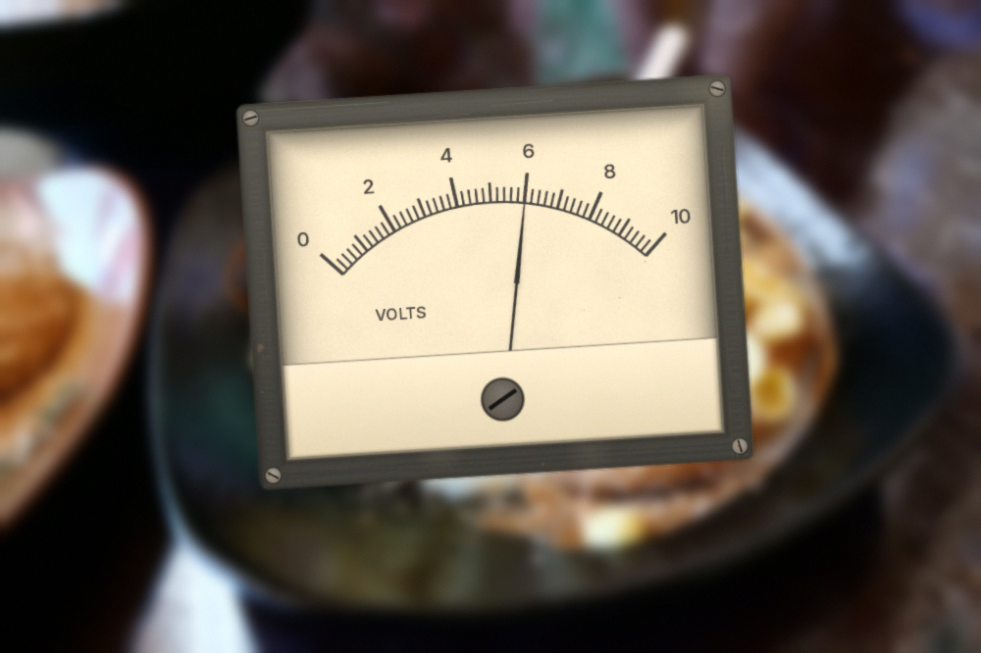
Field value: 6 (V)
